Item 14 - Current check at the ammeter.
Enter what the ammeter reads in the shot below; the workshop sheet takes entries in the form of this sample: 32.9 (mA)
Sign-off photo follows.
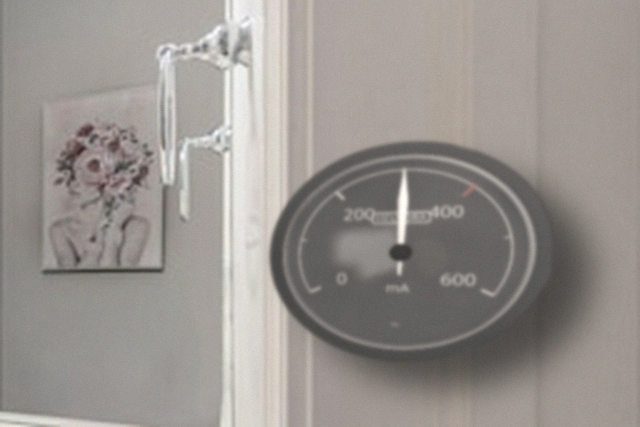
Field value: 300 (mA)
